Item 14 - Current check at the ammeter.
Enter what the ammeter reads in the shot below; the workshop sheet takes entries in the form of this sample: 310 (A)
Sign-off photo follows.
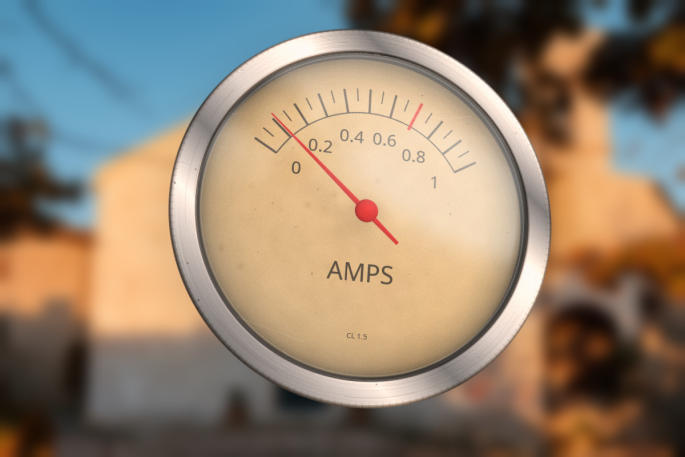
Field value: 0.1 (A)
